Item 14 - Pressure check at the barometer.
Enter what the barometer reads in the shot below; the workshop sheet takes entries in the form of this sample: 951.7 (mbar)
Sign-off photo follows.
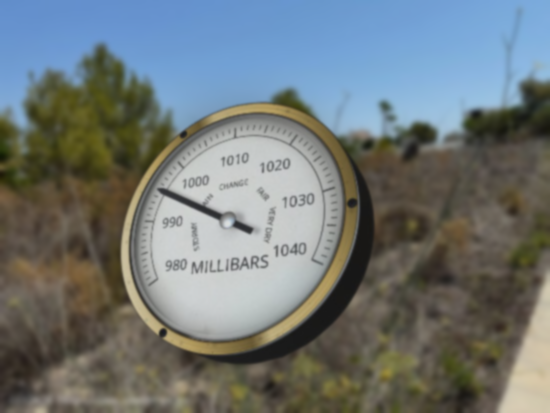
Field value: 995 (mbar)
